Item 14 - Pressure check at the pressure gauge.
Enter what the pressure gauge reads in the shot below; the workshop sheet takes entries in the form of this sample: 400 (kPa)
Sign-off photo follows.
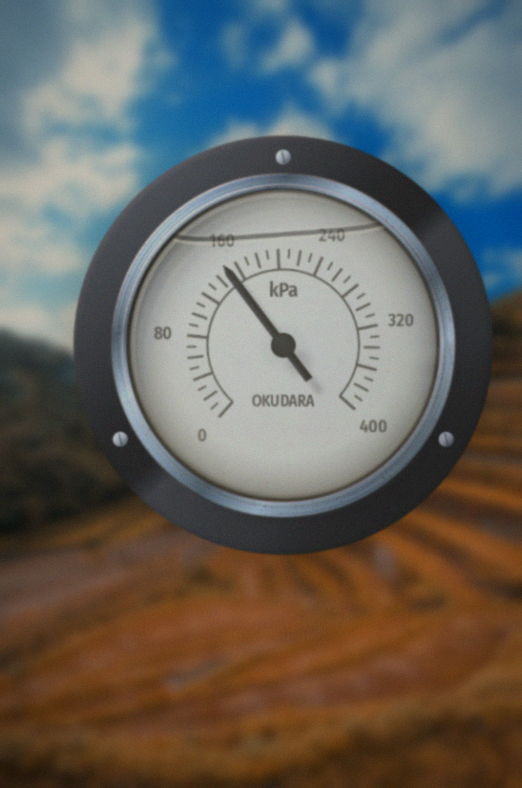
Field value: 150 (kPa)
